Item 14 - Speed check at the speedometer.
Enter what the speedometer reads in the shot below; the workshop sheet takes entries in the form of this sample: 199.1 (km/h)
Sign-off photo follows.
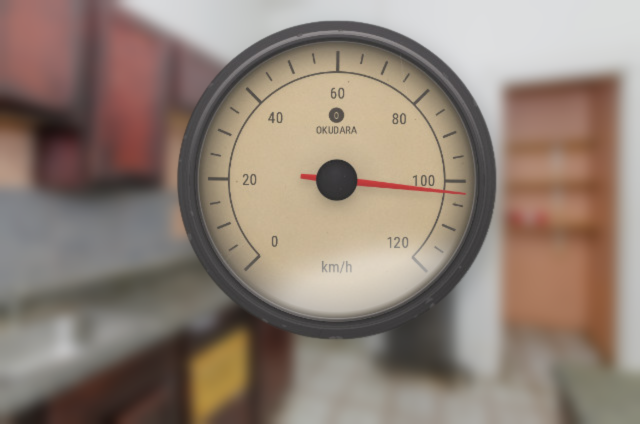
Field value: 102.5 (km/h)
